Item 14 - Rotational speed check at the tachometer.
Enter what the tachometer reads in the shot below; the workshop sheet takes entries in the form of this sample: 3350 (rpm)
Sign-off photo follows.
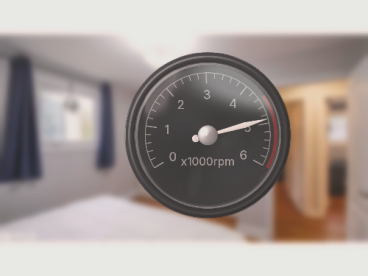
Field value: 4900 (rpm)
